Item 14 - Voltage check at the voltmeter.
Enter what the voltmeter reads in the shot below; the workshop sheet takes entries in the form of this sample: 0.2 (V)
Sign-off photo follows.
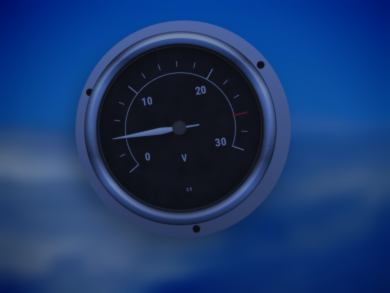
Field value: 4 (V)
